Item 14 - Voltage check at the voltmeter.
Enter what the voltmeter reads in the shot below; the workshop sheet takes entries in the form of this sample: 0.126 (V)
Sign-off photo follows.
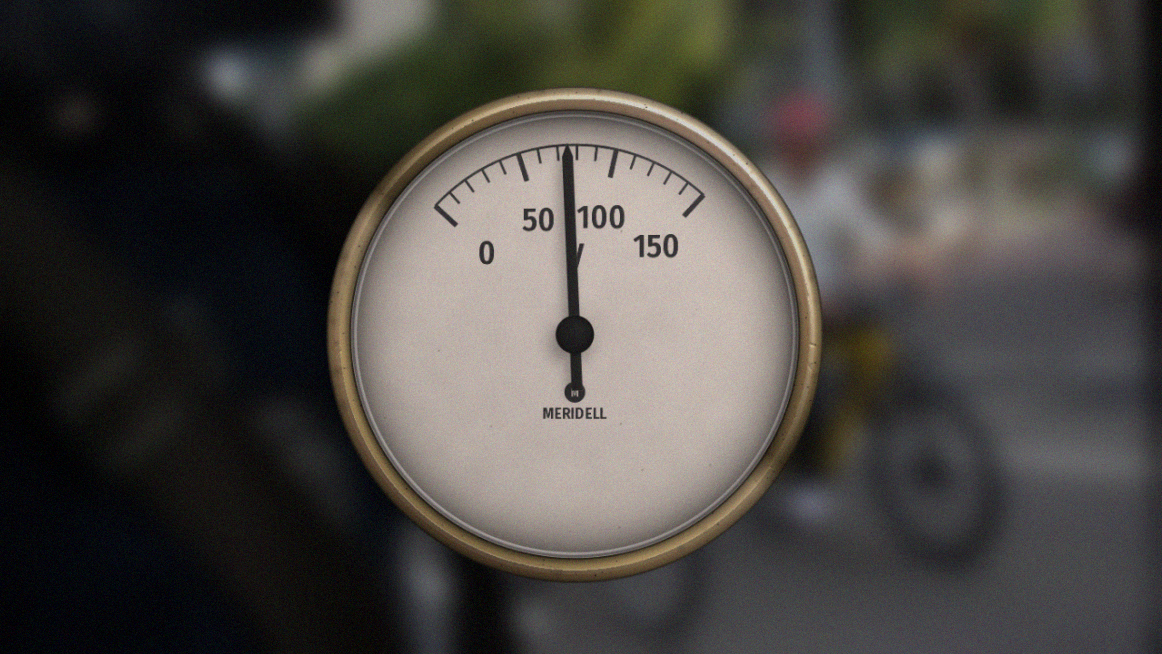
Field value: 75 (V)
